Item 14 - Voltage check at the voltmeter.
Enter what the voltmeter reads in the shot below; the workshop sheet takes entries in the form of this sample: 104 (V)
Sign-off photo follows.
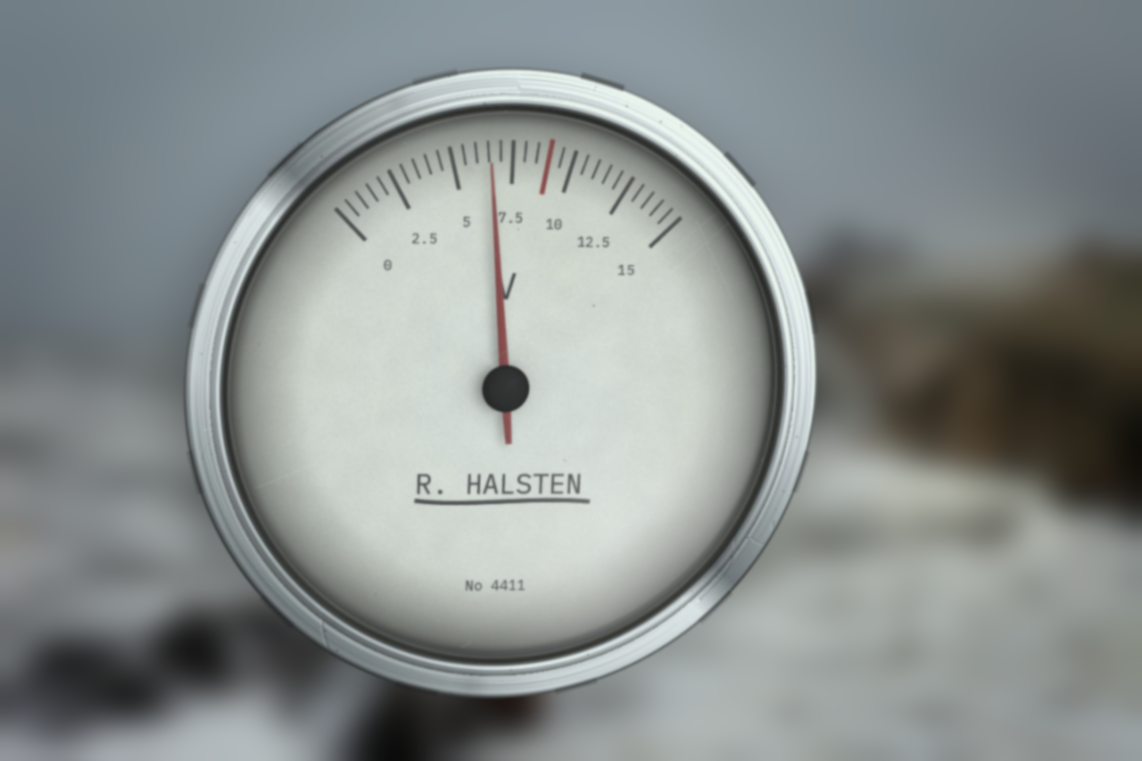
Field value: 6.5 (V)
